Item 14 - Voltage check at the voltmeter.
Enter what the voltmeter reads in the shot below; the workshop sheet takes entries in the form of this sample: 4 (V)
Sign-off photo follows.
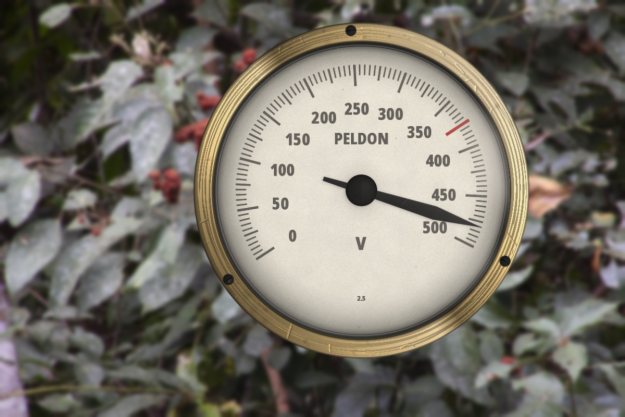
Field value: 480 (V)
